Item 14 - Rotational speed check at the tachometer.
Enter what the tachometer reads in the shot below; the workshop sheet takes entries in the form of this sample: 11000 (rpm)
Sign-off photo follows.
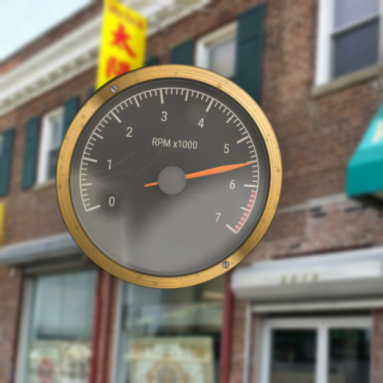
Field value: 5500 (rpm)
